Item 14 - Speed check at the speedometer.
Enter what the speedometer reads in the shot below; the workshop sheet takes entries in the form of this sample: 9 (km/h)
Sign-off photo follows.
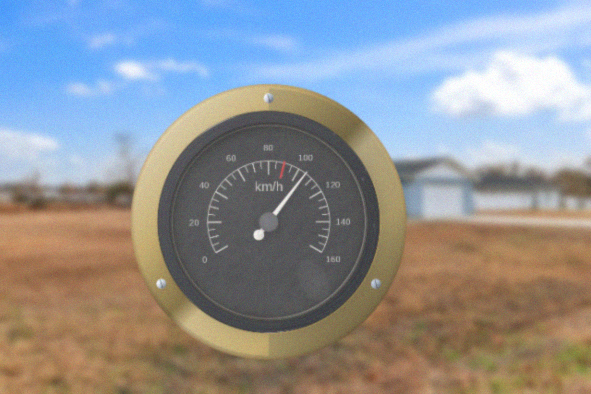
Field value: 105 (km/h)
